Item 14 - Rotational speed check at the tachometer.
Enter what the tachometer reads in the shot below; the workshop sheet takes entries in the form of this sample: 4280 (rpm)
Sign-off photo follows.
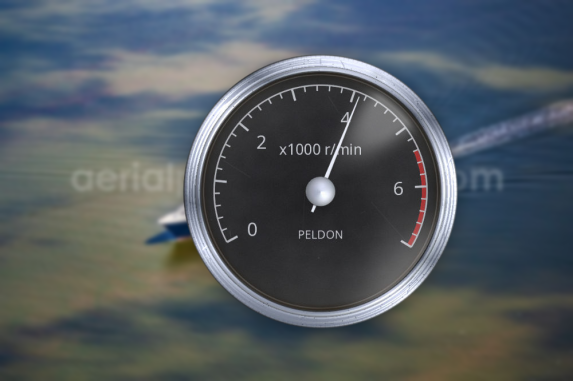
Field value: 4100 (rpm)
